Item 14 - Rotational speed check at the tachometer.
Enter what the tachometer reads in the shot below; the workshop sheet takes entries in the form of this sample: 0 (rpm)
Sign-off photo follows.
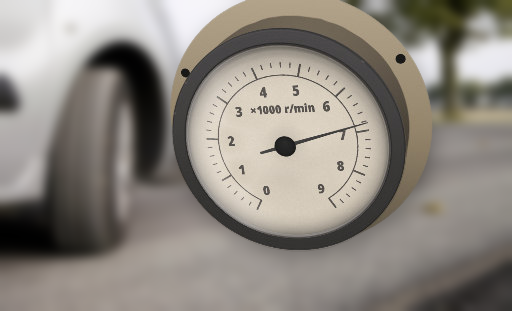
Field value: 6800 (rpm)
